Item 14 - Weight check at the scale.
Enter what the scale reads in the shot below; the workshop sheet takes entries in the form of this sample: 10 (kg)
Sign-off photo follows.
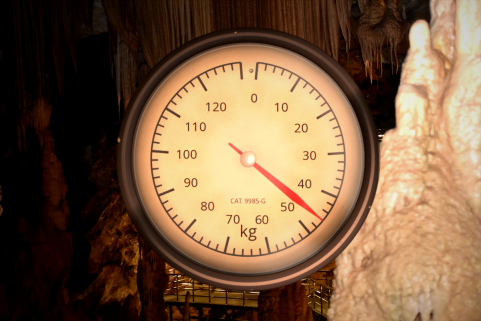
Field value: 46 (kg)
